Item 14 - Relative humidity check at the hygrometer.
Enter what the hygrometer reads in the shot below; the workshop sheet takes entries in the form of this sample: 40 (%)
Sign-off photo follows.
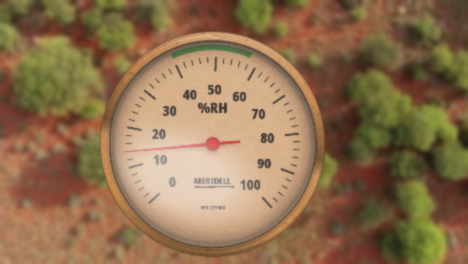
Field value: 14 (%)
